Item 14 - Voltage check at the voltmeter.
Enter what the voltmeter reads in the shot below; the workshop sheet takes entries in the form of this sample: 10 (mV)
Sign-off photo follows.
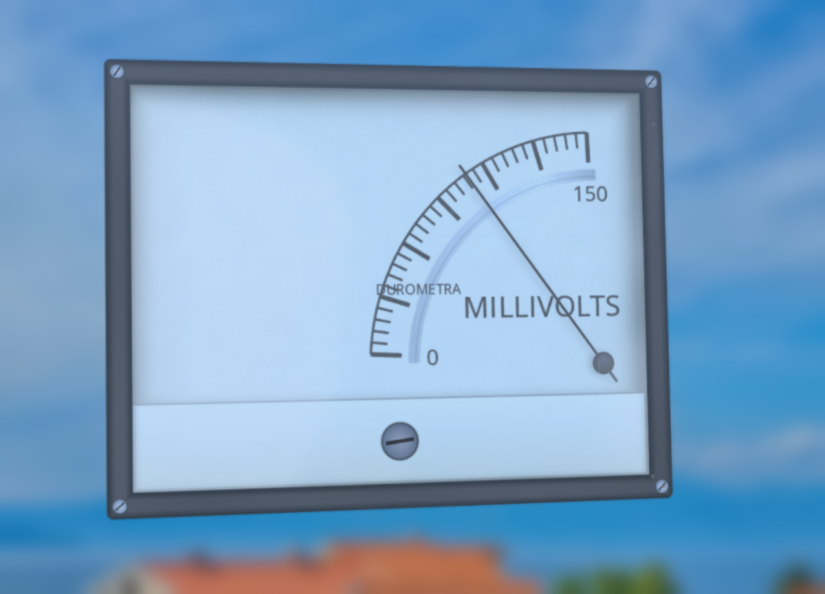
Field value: 90 (mV)
